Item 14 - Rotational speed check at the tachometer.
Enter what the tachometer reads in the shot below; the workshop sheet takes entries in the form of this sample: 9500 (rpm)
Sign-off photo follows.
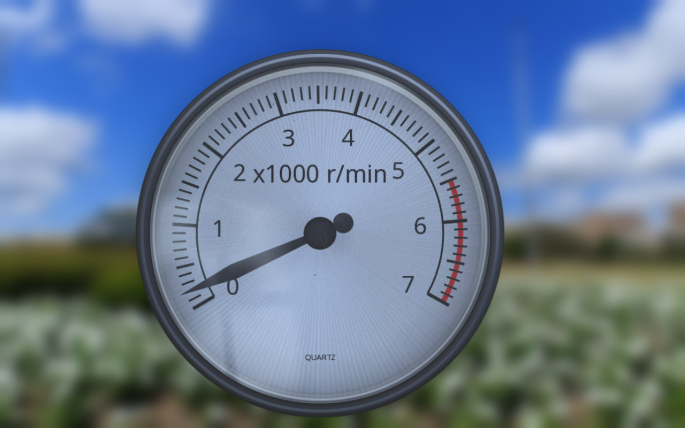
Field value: 200 (rpm)
